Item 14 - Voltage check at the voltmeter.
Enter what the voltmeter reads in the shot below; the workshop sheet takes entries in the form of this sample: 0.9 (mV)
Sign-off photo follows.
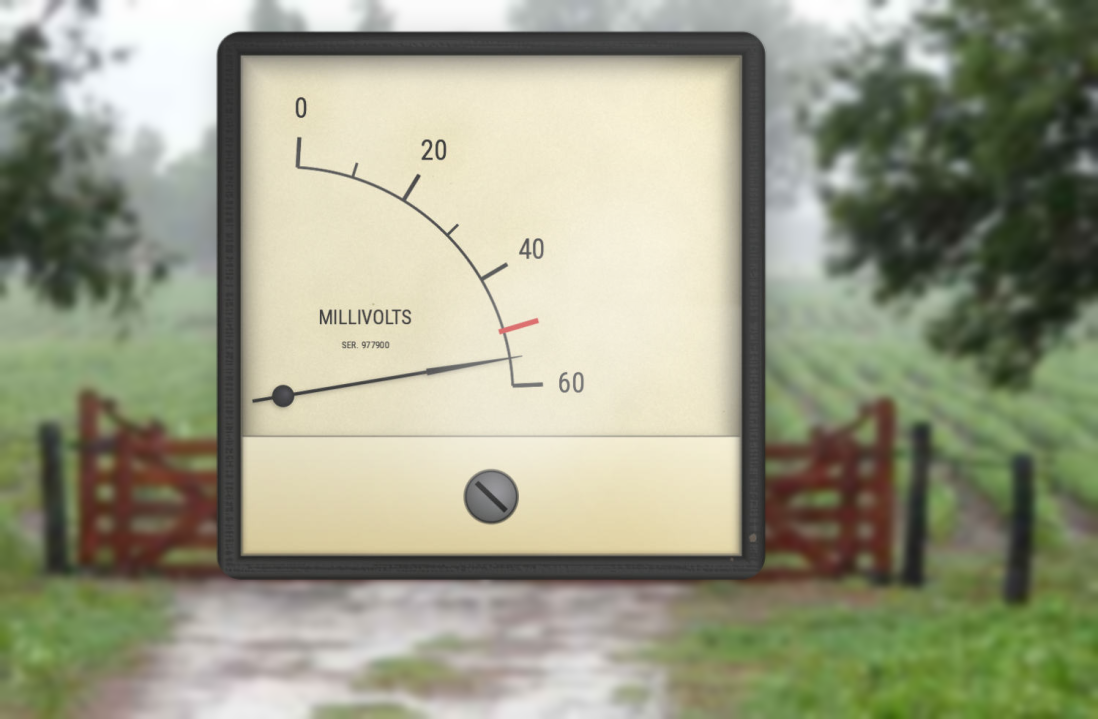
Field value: 55 (mV)
